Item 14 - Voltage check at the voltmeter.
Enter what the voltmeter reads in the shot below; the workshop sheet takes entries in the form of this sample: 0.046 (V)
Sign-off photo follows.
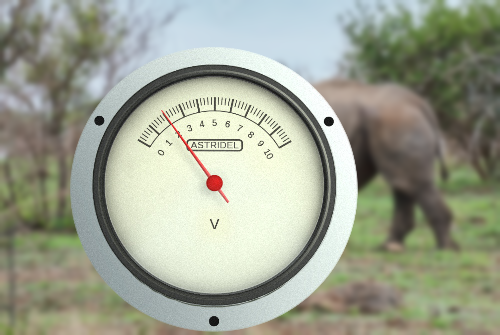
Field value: 2 (V)
